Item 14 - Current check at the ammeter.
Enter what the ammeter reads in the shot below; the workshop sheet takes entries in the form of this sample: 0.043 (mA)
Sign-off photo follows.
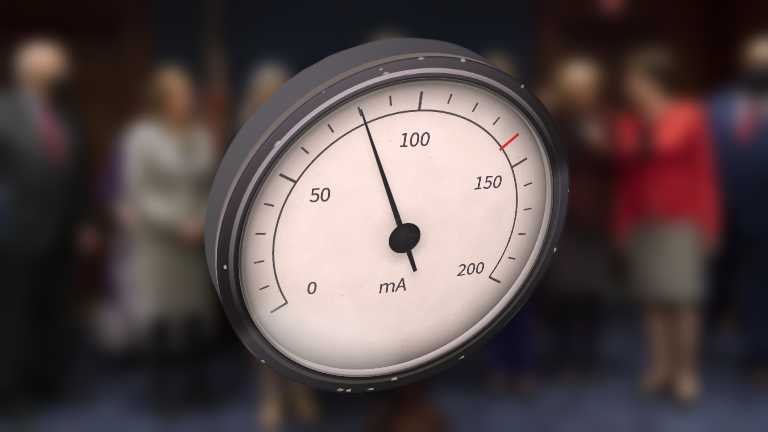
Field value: 80 (mA)
